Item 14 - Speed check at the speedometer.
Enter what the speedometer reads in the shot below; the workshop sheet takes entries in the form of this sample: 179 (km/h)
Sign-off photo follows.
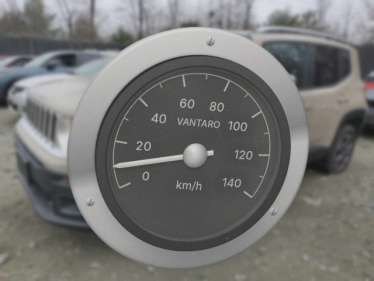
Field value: 10 (km/h)
